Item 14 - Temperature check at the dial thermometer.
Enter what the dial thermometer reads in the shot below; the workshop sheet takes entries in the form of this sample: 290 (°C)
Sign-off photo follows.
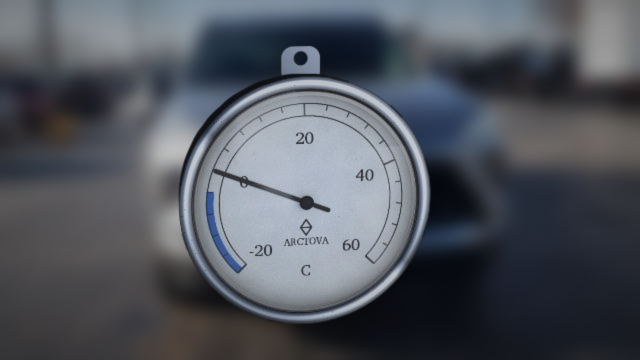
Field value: 0 (°C)
